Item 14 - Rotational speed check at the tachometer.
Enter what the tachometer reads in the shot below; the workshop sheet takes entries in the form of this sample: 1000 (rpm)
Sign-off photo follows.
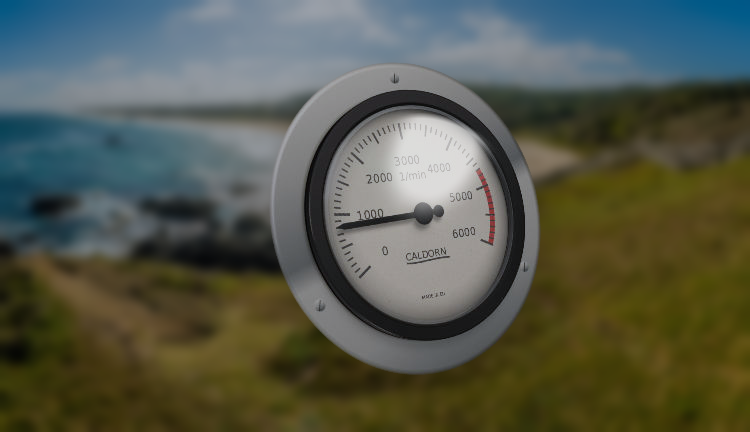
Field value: 800 (rpm)
